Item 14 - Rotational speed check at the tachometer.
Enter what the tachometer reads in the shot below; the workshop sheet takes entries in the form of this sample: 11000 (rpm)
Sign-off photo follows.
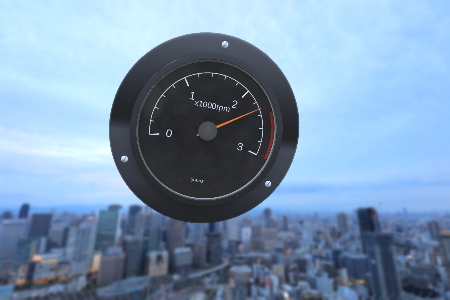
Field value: 2300 (rpm)
